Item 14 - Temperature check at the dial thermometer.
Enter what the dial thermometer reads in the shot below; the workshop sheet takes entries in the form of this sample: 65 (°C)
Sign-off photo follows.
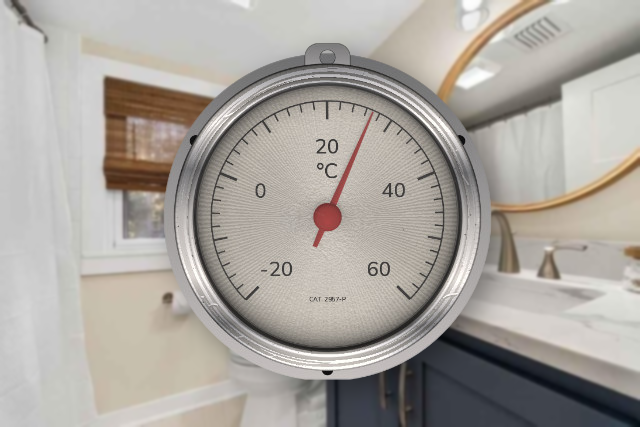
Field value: 27 (°C)
